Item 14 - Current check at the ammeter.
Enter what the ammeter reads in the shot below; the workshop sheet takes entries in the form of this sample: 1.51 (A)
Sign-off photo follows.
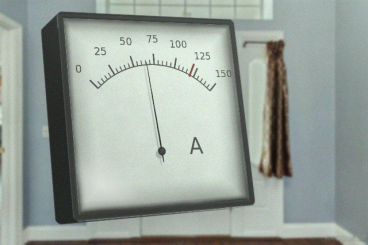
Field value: 65 (A)
